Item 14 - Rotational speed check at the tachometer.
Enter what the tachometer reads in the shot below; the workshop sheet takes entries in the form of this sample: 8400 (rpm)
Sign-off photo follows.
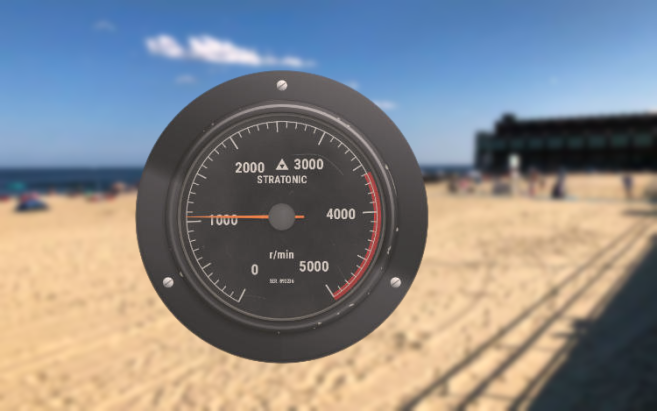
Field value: 1050 (rpm)
